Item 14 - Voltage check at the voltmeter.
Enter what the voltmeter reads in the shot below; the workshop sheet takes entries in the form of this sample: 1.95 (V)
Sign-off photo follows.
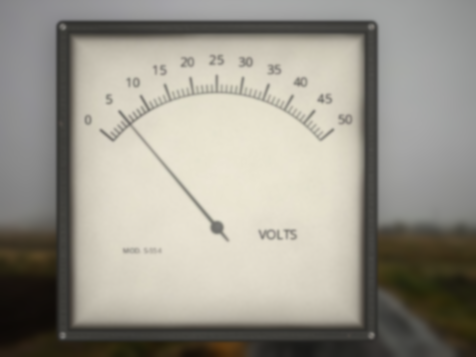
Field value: 5 (V)
